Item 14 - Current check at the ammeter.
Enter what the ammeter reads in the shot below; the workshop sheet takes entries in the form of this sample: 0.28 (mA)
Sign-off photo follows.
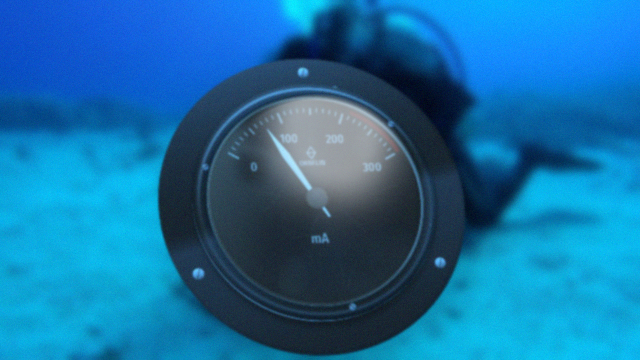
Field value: 70 (mA)
